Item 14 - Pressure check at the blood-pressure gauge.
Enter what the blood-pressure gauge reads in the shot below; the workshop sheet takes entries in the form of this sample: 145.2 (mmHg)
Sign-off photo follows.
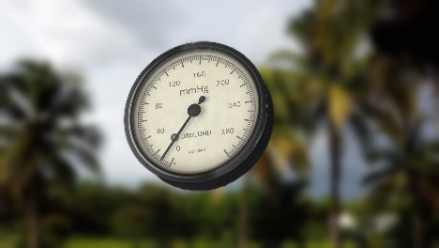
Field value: 10 (mmHg)
